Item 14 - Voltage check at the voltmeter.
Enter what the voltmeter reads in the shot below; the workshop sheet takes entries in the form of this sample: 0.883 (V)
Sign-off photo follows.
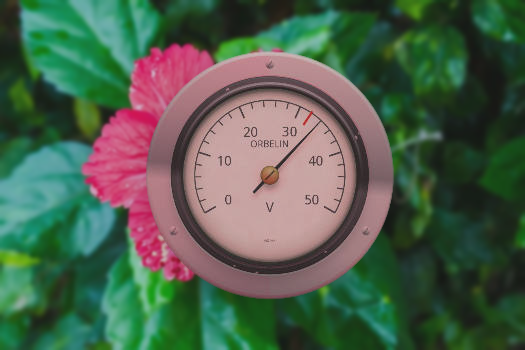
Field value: 34 (V)
